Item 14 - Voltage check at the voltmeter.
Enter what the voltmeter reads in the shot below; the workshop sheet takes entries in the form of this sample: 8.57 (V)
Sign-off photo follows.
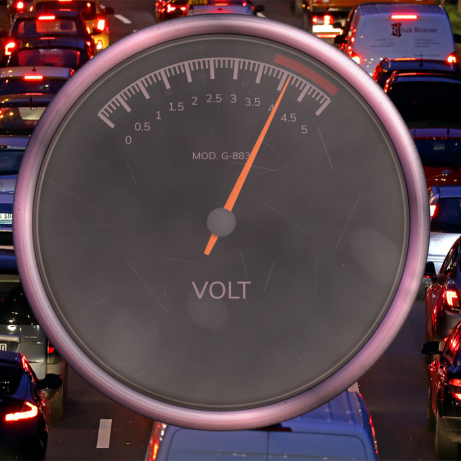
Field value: 4.1 (V)
